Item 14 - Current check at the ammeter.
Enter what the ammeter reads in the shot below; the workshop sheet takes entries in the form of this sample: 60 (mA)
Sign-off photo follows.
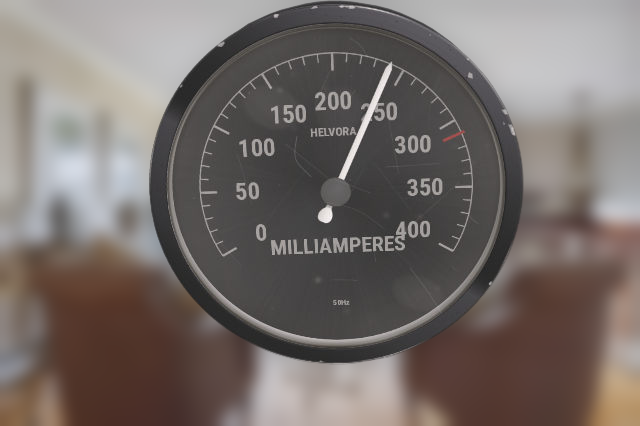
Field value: 240 (mA)
